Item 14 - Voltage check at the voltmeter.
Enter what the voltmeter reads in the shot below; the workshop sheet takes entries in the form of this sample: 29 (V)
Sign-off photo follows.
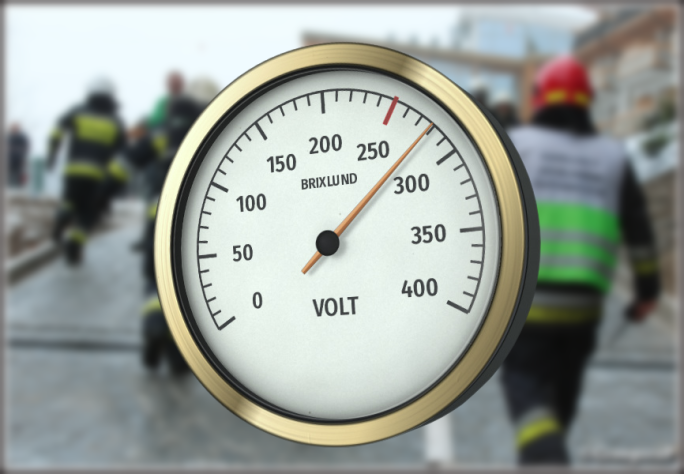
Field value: 280 (V)
